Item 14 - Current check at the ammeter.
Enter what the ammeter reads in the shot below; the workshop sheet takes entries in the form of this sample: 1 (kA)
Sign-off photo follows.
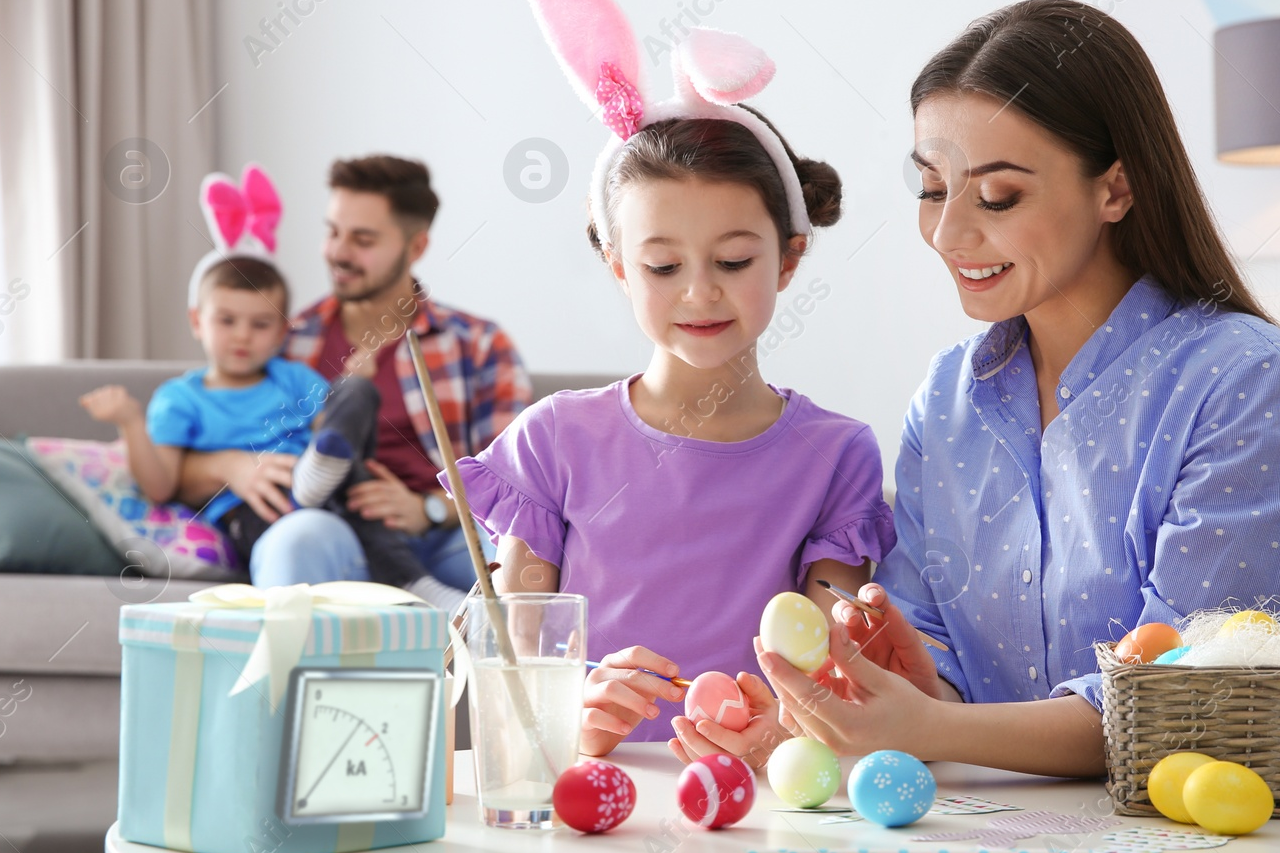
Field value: 1.6 (kA)
